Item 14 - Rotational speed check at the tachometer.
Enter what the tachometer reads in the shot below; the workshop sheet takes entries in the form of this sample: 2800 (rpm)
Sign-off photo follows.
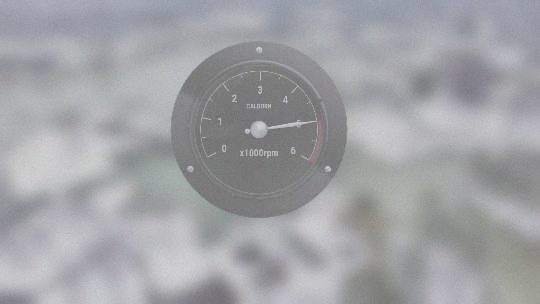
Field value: 5000 (rpm)
